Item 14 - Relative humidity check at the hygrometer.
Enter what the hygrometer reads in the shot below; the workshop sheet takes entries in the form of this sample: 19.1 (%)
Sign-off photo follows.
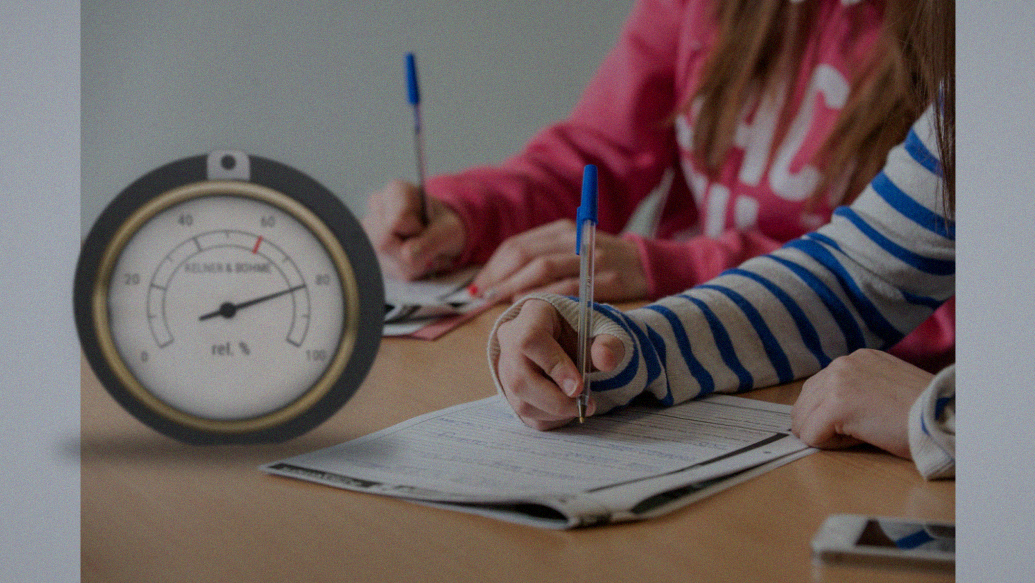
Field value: 80 (%)
